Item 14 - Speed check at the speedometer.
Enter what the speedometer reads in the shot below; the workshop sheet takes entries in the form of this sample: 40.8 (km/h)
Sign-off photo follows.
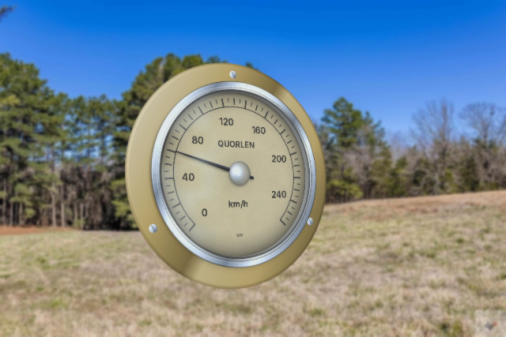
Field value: 60 (km/h)
